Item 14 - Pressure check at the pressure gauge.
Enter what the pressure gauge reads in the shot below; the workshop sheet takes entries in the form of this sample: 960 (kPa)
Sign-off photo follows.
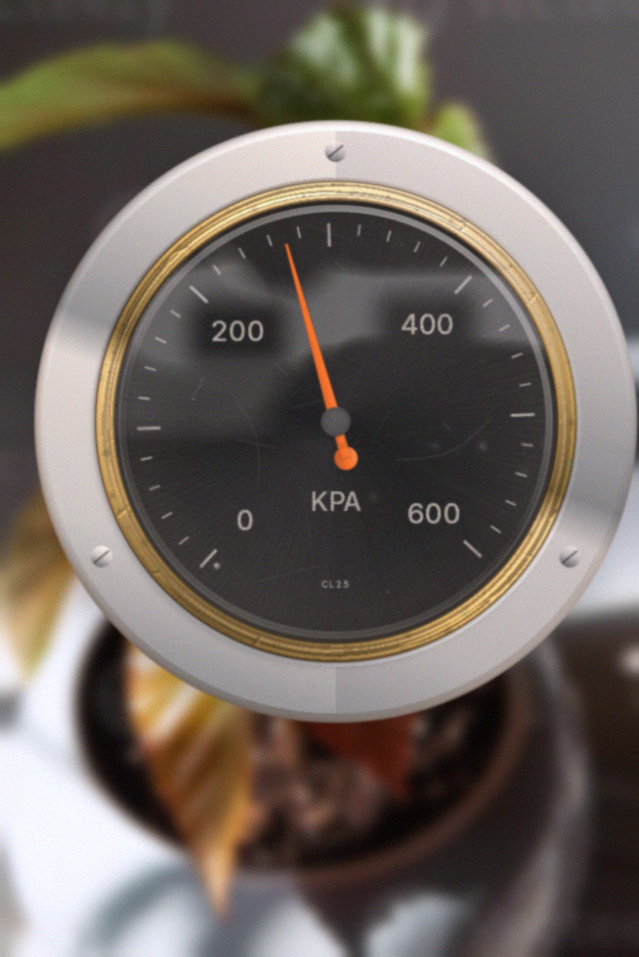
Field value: 270 (kPa)
